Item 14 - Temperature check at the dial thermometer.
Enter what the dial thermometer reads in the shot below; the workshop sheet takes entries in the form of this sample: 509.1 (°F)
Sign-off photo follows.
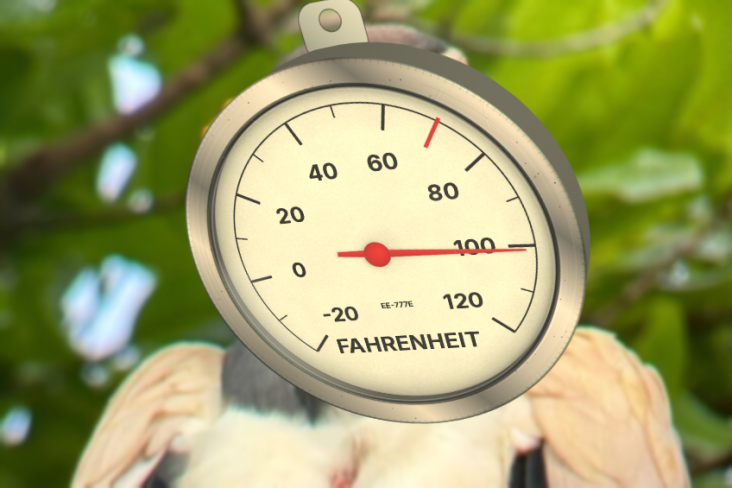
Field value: 100 (°F)
